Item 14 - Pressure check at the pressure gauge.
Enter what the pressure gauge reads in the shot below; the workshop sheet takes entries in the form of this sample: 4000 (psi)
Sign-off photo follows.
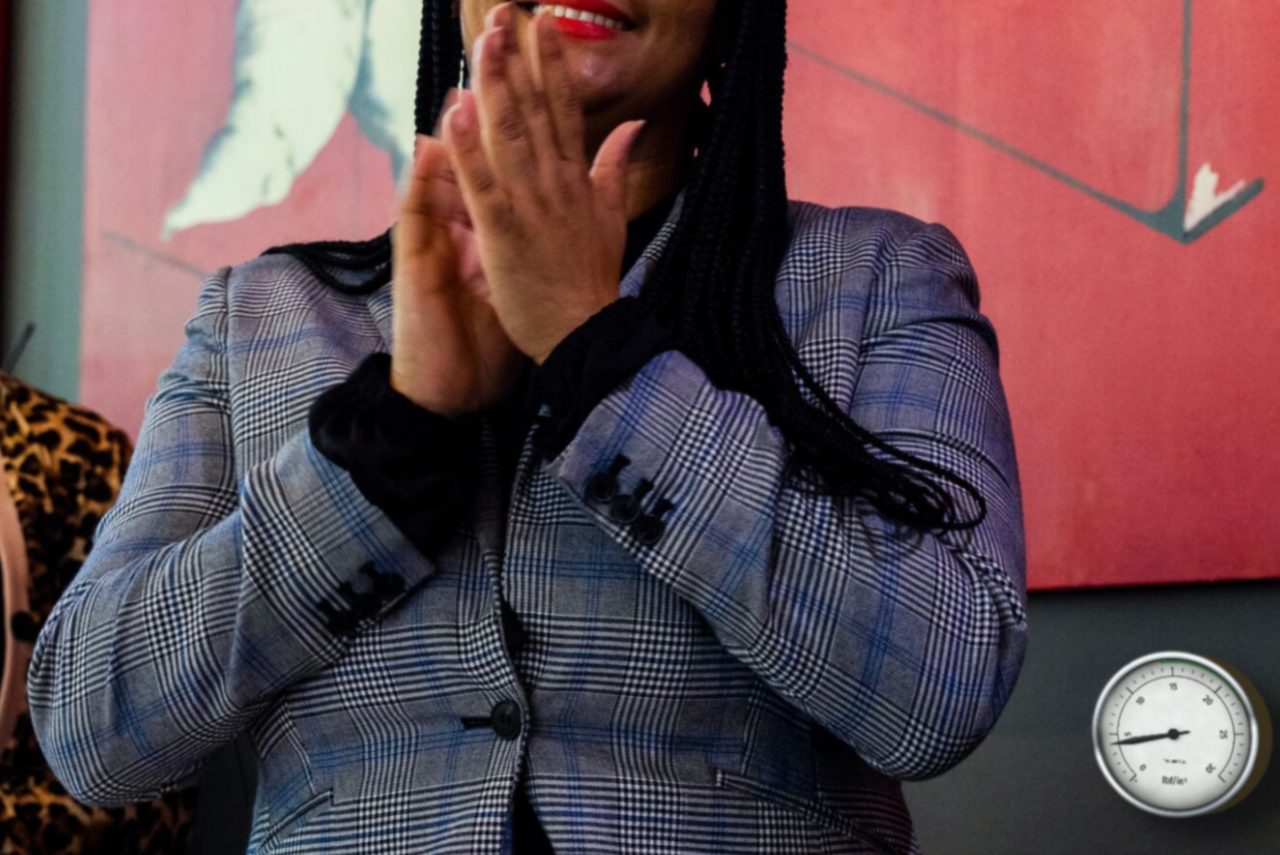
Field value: 4 (psi)
